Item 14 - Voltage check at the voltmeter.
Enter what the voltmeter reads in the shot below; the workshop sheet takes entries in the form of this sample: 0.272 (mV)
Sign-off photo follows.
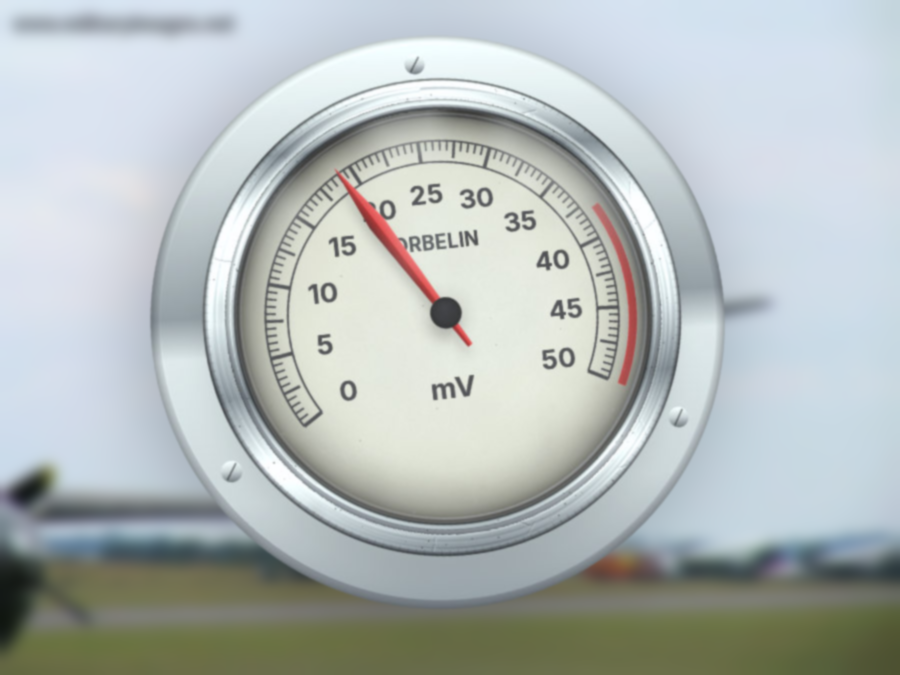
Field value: 19 (mV)
